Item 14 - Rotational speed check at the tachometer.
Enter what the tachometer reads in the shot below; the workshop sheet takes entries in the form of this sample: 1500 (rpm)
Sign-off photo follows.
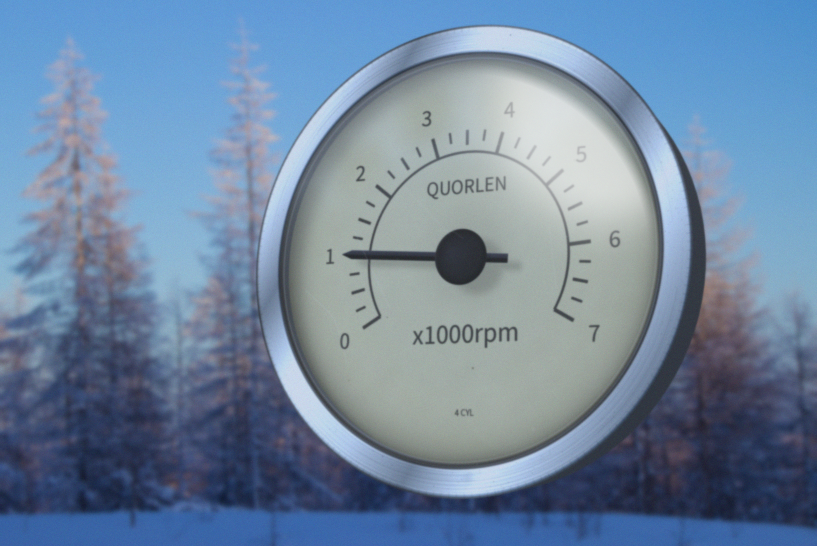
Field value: 1000 (rpm)
